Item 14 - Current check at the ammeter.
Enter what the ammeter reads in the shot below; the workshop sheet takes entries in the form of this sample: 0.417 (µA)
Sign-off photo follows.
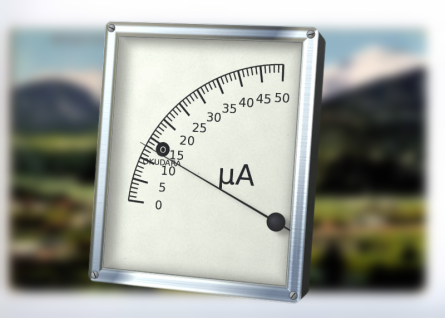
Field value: 13 (µA)
